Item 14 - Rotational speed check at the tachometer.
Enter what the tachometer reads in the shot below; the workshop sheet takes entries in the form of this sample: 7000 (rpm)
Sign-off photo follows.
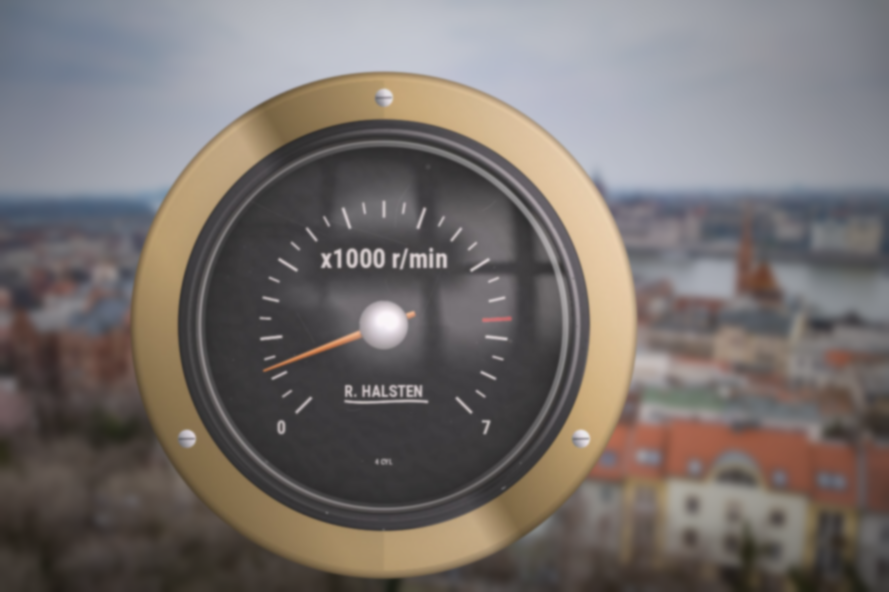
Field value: 625 (rpm)
